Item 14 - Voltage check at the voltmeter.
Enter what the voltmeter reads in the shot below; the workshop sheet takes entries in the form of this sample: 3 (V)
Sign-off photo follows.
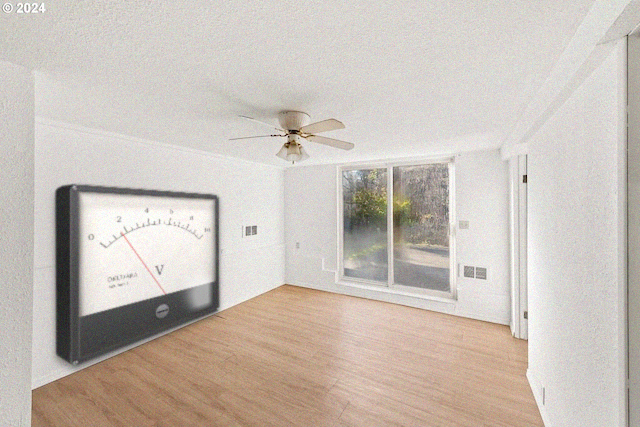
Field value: 1.5 (V)
